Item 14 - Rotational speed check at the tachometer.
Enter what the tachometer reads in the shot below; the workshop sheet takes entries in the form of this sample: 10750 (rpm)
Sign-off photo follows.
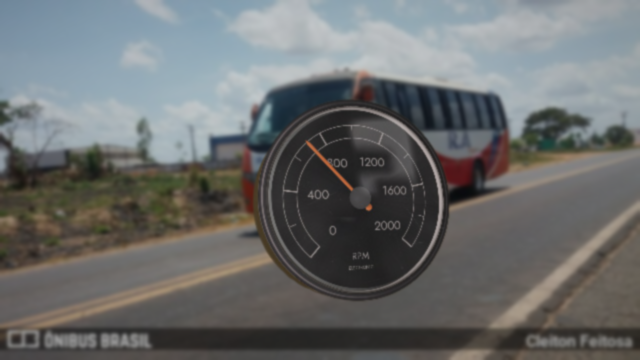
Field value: 700 (rpm)
